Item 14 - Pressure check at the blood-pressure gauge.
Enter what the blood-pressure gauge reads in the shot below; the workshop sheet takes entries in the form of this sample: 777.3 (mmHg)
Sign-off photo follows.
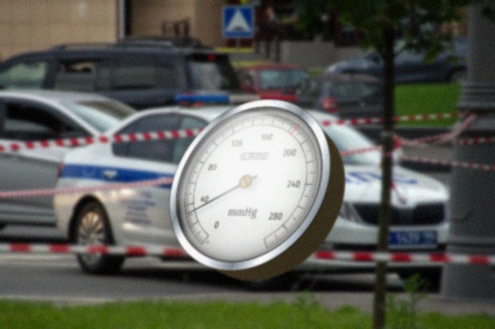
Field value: 30 (mmHg)
